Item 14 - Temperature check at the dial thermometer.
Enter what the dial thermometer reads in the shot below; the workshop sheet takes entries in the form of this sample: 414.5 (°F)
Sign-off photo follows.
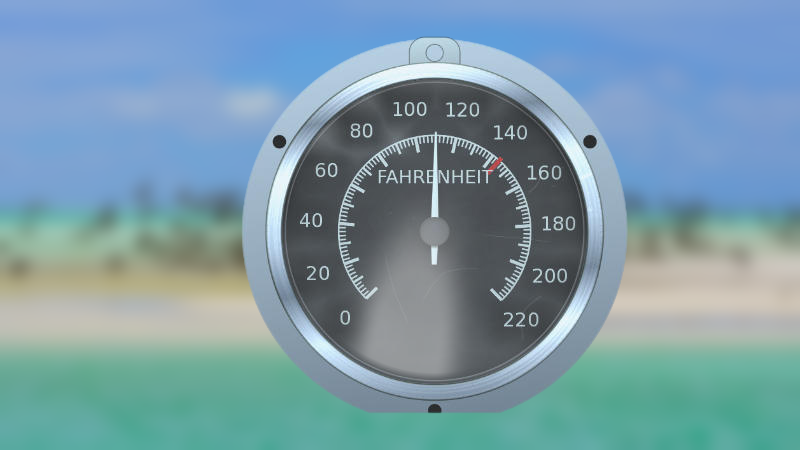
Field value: 110 (°F)
